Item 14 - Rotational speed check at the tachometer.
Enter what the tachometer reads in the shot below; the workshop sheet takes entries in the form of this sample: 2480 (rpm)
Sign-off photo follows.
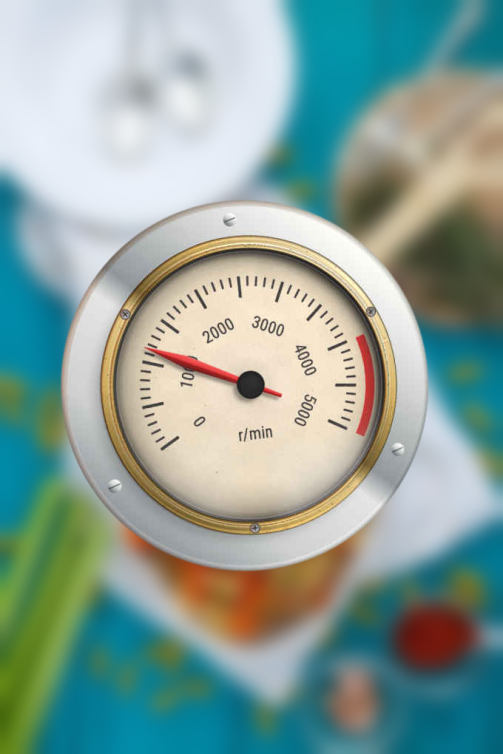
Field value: 1150 (rpm)
